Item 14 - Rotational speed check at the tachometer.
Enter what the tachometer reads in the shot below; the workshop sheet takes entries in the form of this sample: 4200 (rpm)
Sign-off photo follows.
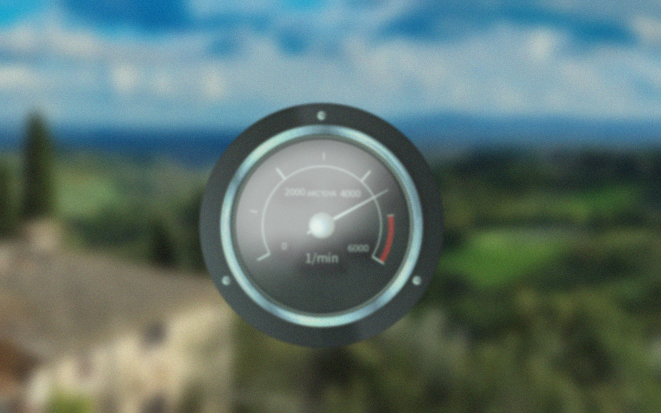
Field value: 4500 (rpm)
